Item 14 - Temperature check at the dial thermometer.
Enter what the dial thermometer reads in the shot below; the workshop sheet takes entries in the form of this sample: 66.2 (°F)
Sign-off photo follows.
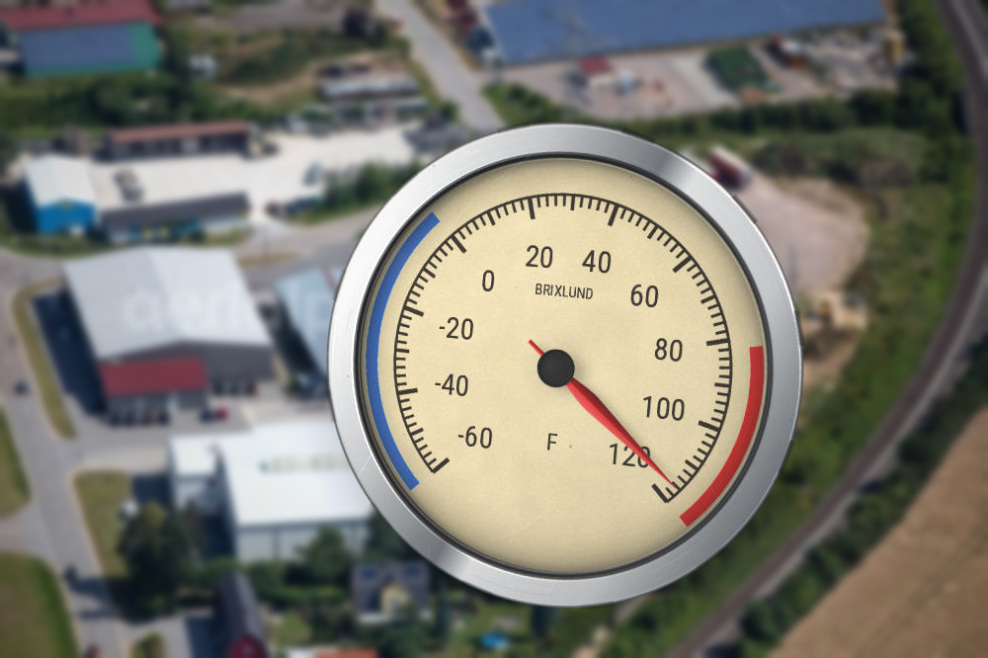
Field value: 116 (°F)
